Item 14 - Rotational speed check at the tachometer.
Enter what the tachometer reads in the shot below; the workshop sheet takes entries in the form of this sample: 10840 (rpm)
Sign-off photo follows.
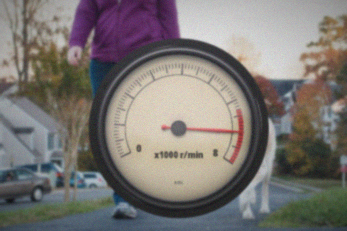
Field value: 7000 (rpm)
